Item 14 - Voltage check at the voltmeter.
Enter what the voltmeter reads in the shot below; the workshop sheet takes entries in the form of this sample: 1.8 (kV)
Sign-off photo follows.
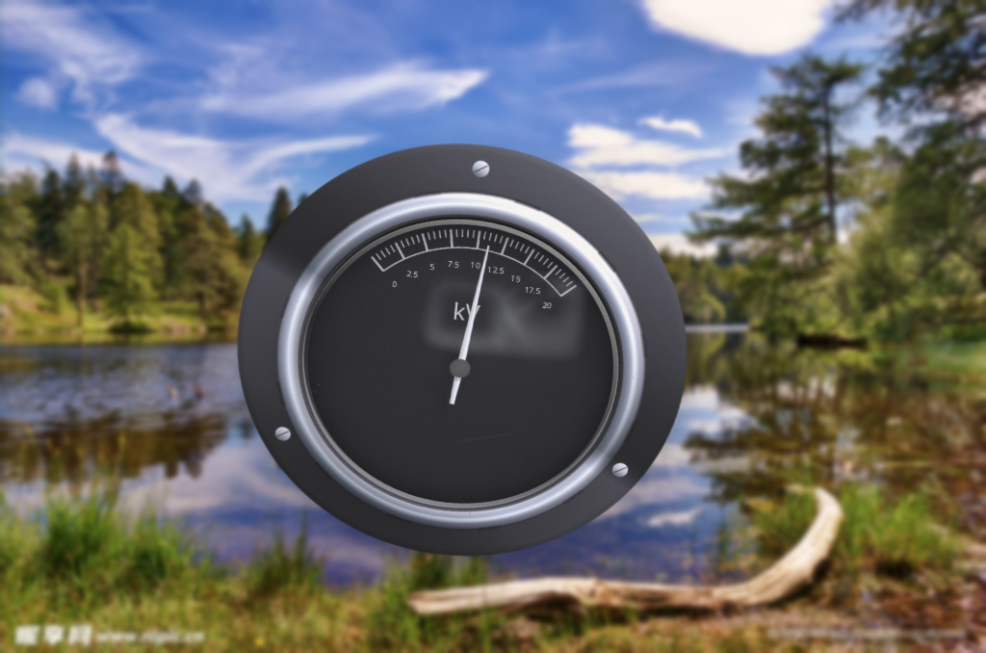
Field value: 11 (kV)
